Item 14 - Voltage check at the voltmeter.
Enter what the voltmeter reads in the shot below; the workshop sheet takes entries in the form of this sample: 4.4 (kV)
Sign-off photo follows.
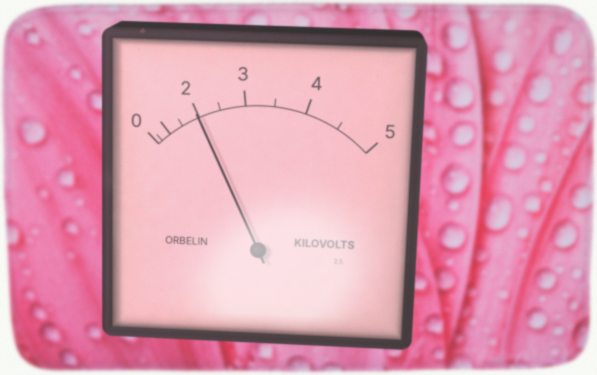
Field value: 2 (kV)
